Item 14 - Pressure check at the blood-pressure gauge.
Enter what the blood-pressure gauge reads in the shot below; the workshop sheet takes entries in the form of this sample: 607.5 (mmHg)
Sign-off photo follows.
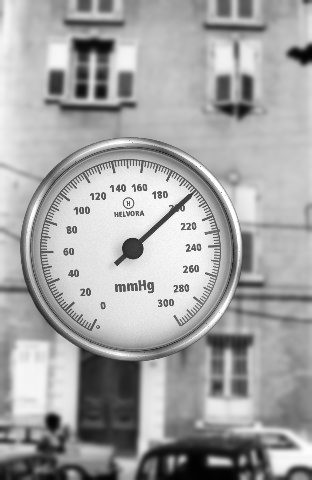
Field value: 200 (mmHg)
